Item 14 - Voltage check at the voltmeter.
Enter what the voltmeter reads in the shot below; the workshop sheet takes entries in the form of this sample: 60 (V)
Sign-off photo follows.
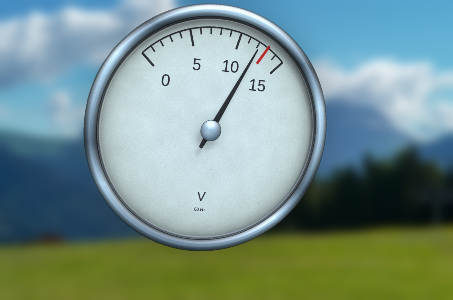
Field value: 12 (V)
